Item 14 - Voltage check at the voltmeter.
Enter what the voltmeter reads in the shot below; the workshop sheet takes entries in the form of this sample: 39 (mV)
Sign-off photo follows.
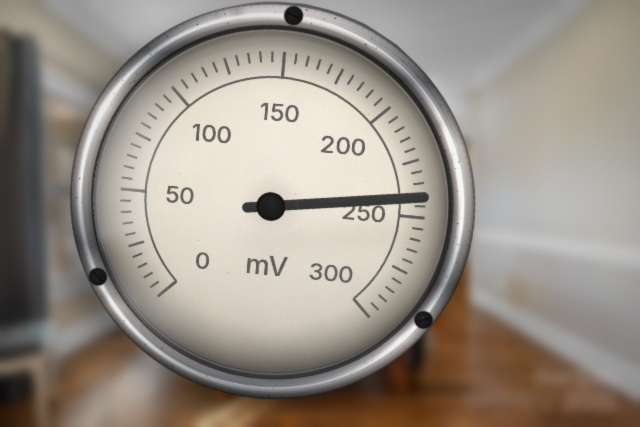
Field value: 240 (mV)
